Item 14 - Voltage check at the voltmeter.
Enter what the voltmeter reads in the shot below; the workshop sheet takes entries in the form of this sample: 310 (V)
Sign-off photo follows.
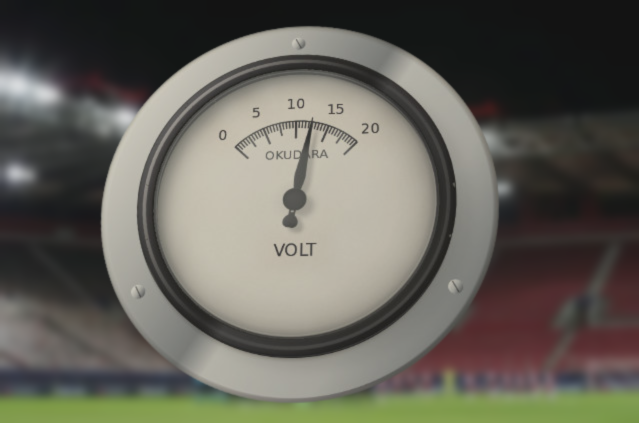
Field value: 12.5 (V)
